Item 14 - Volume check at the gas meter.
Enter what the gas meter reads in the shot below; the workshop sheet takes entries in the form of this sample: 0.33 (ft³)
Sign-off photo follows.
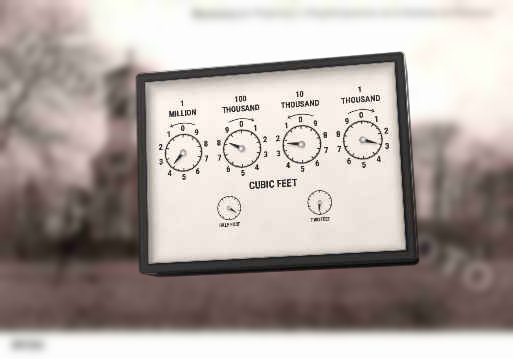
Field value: 382300 (ft³)
